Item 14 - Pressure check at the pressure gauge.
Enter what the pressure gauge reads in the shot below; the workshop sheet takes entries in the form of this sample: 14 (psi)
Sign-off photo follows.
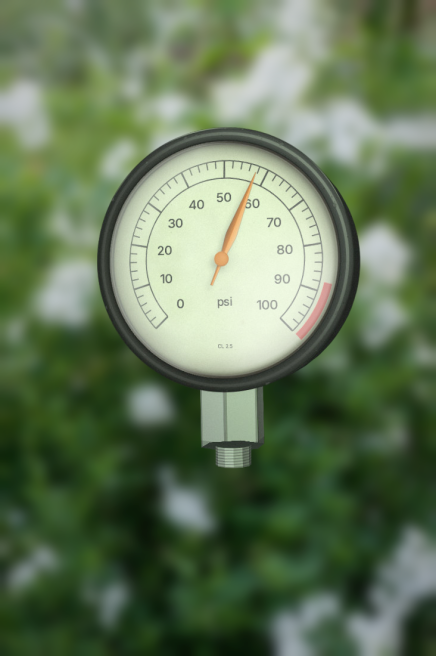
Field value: 58 (psi)
